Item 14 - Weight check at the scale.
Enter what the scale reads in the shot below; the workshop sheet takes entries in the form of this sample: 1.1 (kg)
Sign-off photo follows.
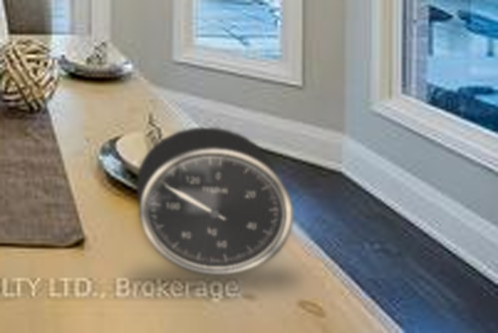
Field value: 110 (kg)
